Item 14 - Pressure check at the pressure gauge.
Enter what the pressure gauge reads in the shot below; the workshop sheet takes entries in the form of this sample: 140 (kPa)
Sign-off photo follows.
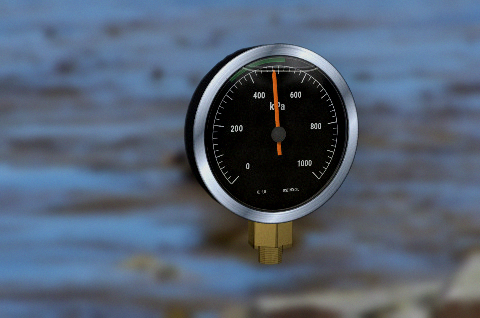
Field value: 480 (kPa)
